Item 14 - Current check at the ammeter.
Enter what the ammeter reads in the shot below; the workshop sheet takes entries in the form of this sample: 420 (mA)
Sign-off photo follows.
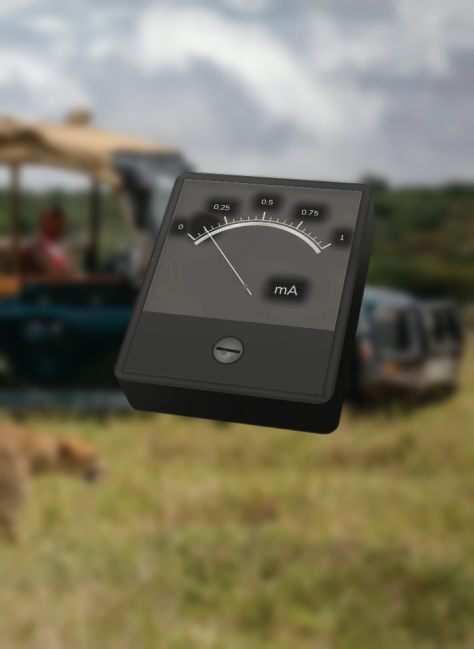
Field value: 0.1 (mA)
